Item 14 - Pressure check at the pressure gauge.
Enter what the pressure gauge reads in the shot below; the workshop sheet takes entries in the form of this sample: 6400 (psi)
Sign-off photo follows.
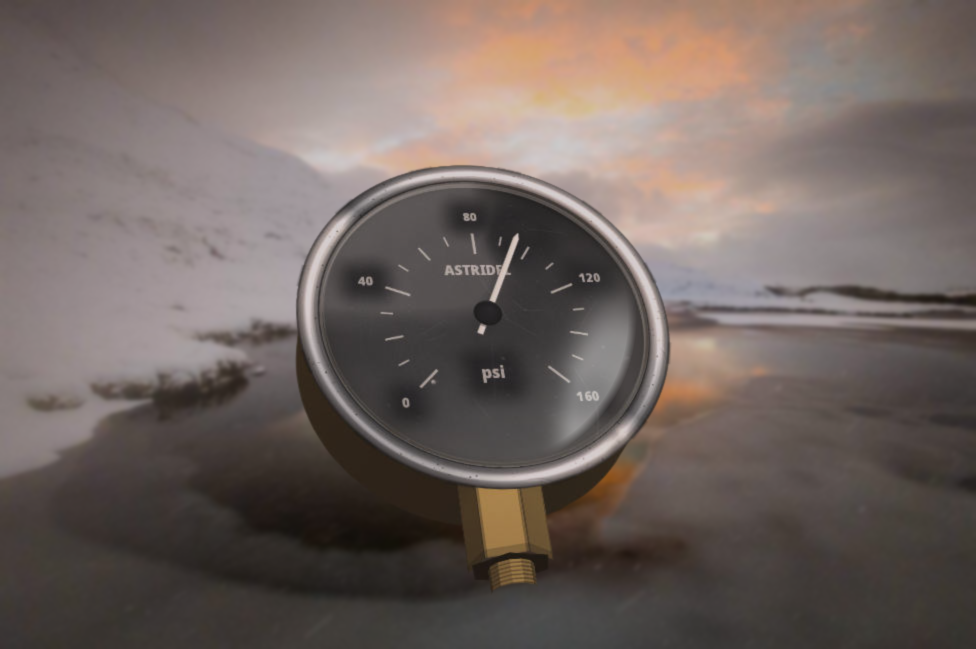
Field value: 95 (psi)
